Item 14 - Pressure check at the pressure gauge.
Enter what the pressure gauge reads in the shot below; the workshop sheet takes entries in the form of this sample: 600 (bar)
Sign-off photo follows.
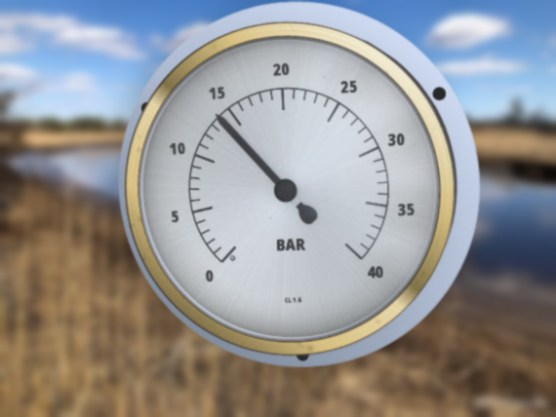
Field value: 14 (bar)
